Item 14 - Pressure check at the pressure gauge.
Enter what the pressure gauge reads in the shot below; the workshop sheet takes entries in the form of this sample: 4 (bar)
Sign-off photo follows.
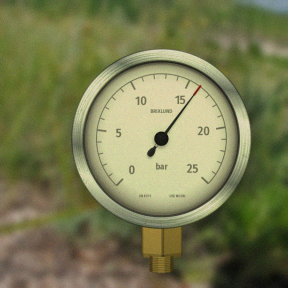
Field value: 16 (bar)
